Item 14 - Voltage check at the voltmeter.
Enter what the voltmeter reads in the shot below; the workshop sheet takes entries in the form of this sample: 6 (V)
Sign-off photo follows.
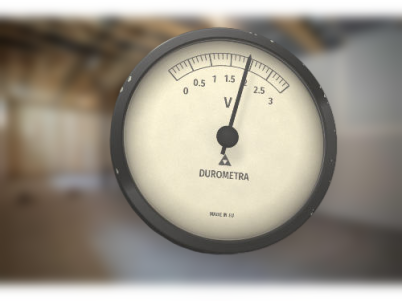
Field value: 1.9 (V)
